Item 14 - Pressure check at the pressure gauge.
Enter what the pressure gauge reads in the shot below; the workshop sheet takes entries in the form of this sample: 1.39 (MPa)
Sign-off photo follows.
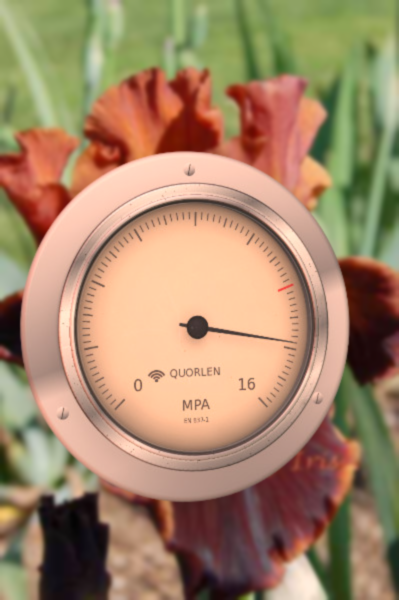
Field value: 13.8 (MPa)
